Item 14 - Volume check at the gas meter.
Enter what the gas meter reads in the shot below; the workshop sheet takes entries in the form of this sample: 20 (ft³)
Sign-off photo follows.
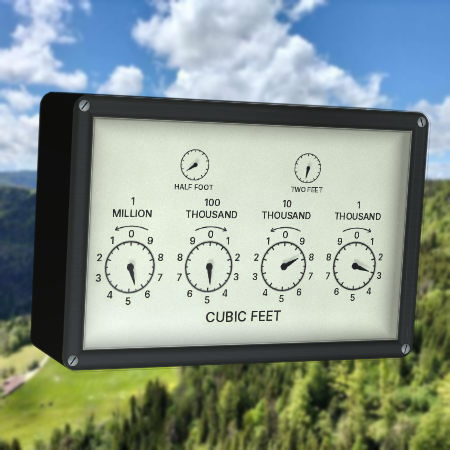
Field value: 548300 (ft³)
